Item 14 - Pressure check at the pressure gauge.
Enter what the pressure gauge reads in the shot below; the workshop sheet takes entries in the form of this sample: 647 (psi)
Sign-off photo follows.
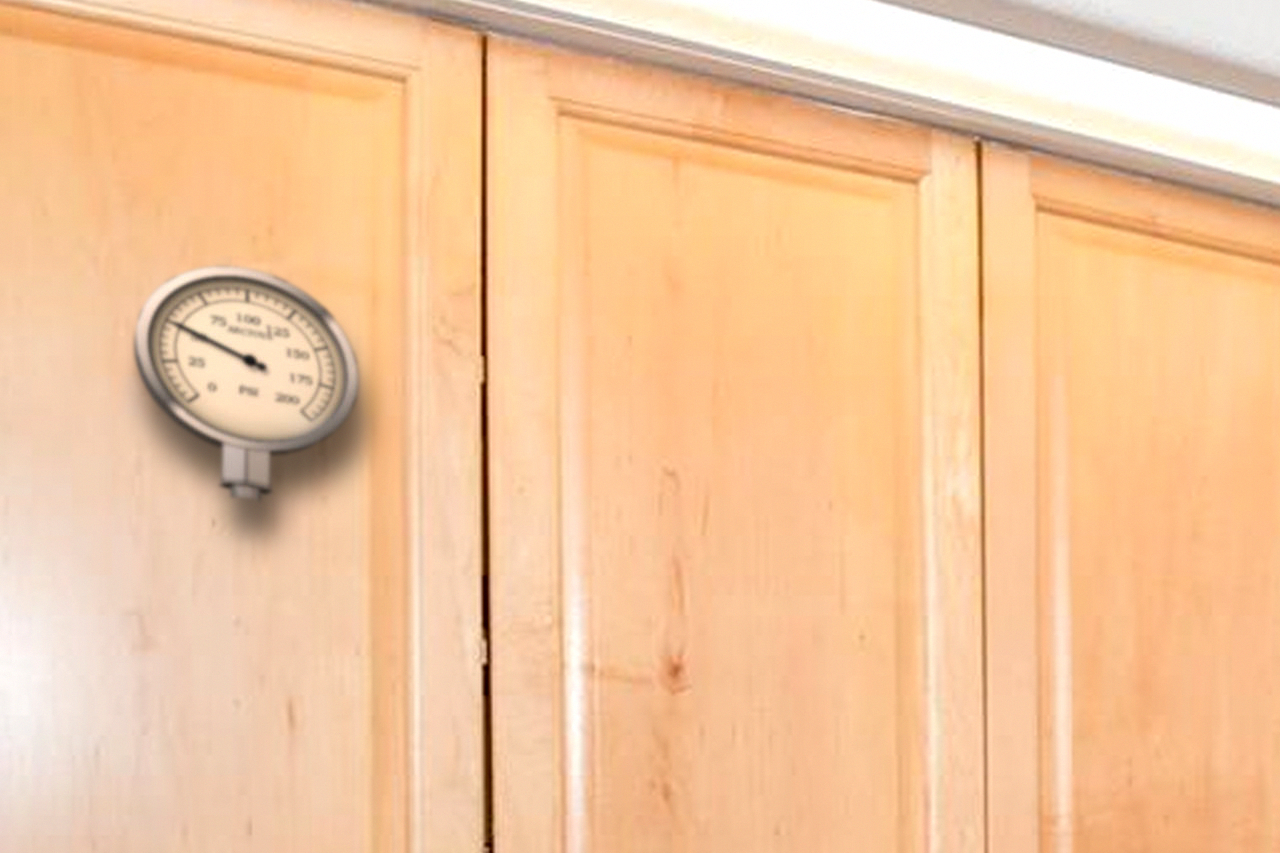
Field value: 50 (psi)
